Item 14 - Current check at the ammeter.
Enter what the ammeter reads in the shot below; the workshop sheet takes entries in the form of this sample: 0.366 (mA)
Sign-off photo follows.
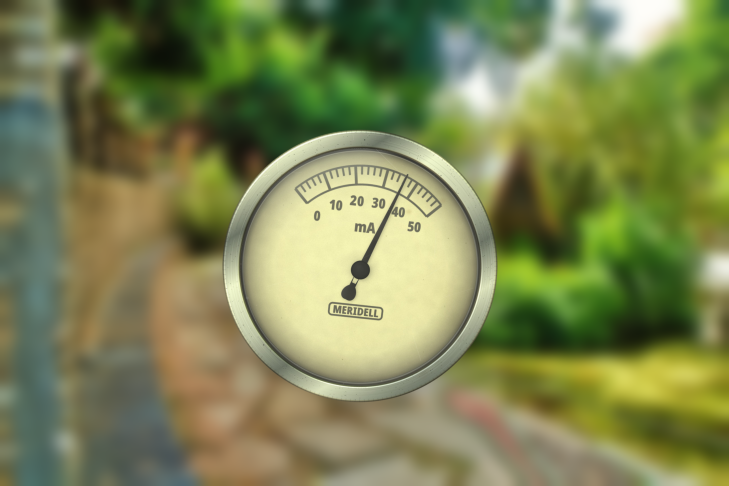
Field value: 36 (mA)
